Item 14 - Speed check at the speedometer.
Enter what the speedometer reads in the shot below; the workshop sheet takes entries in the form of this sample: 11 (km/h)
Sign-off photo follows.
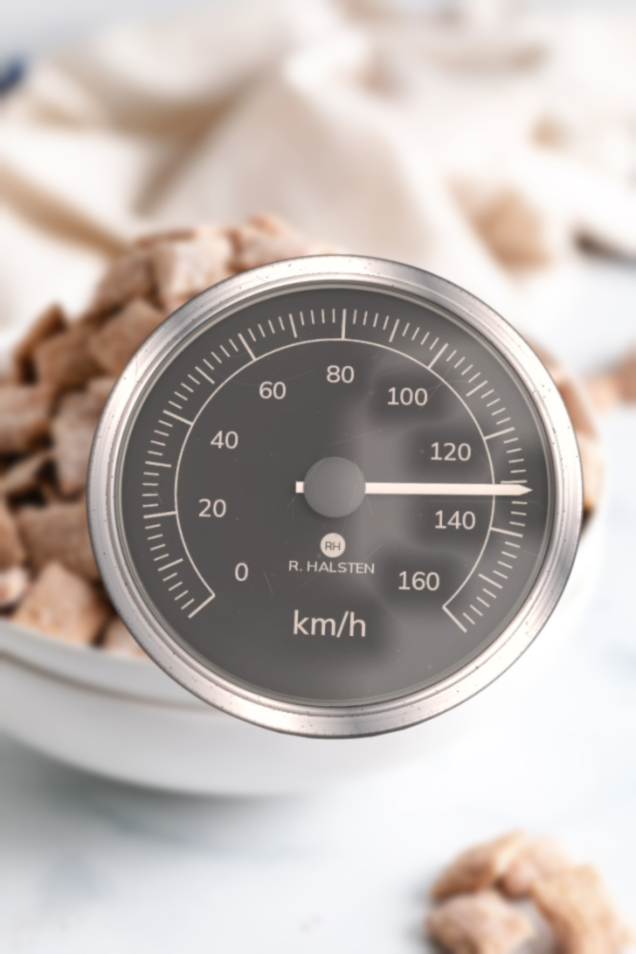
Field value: 132 (km/h)
